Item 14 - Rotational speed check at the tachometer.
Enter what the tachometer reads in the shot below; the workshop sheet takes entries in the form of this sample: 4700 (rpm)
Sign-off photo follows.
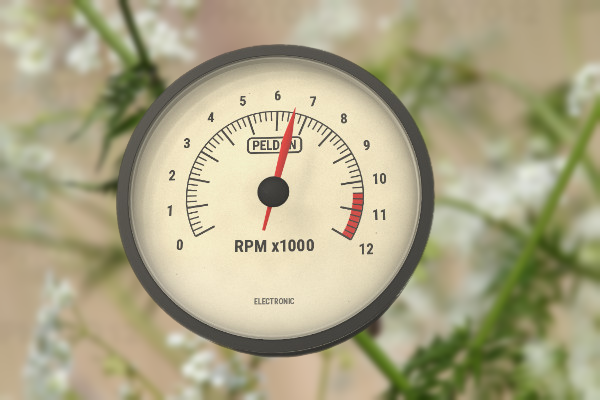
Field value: 6600 (rpm)
